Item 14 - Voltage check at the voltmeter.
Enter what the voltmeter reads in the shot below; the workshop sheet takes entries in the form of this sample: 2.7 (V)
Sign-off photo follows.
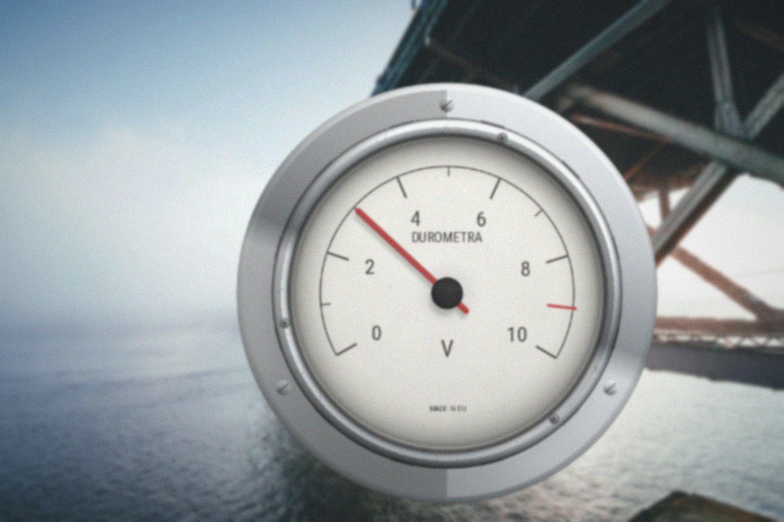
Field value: 3 (V)
